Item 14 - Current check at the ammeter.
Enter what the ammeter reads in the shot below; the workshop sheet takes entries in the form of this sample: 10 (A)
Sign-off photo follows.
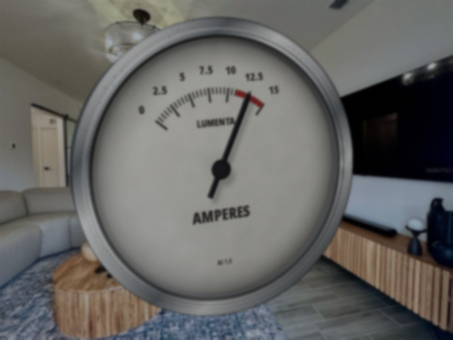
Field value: 12.5 (A)
